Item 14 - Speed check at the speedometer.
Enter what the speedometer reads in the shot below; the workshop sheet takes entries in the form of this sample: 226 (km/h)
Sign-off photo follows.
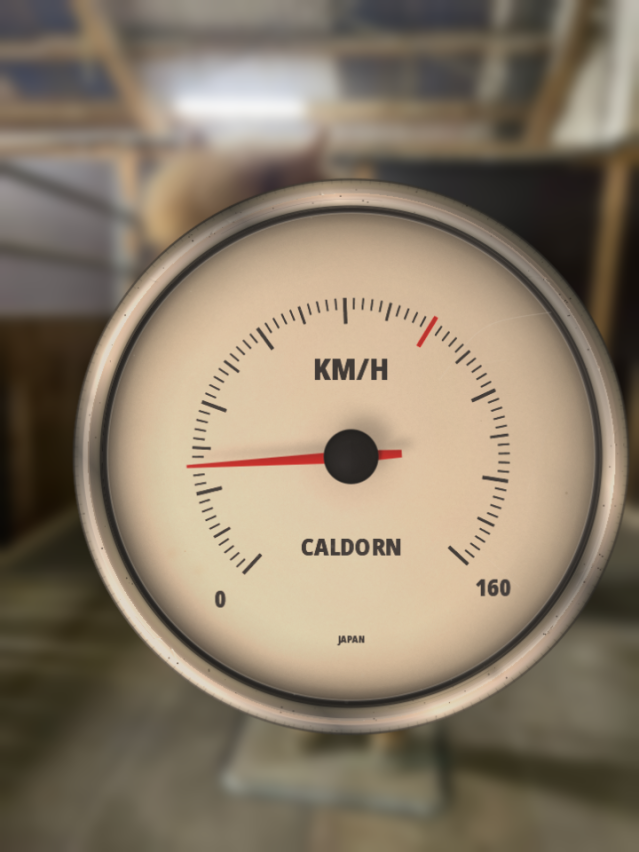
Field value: 26 (km/h)
